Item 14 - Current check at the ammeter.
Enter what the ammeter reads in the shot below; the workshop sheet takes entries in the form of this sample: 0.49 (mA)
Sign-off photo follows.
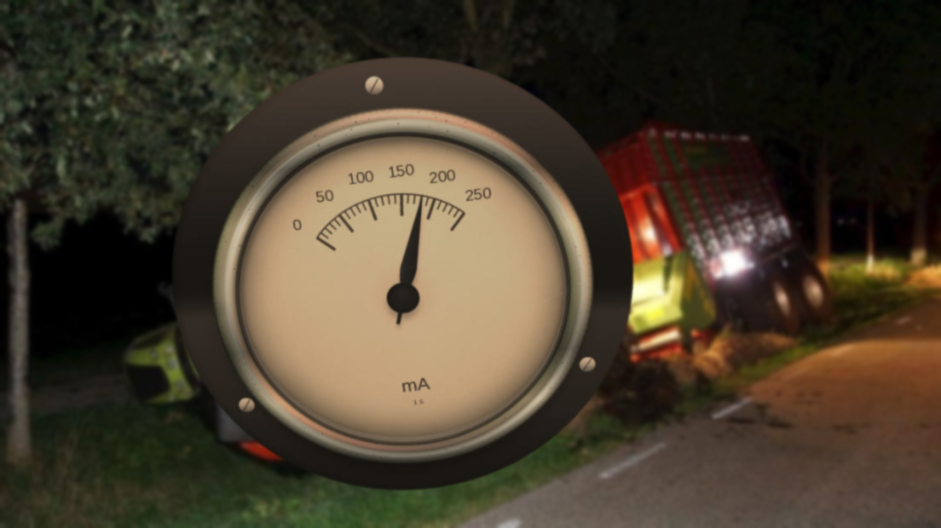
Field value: 180 (mA)
